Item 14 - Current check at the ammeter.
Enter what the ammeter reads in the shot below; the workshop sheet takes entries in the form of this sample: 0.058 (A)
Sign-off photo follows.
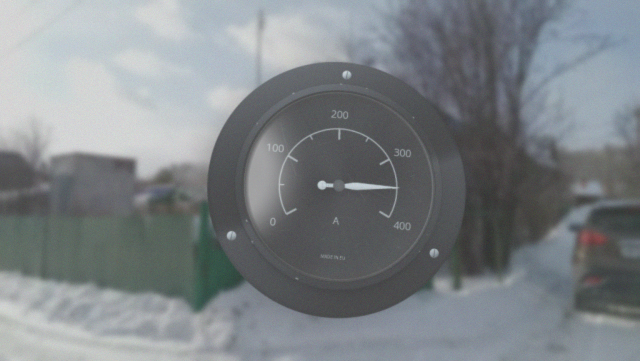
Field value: 350 (A)
